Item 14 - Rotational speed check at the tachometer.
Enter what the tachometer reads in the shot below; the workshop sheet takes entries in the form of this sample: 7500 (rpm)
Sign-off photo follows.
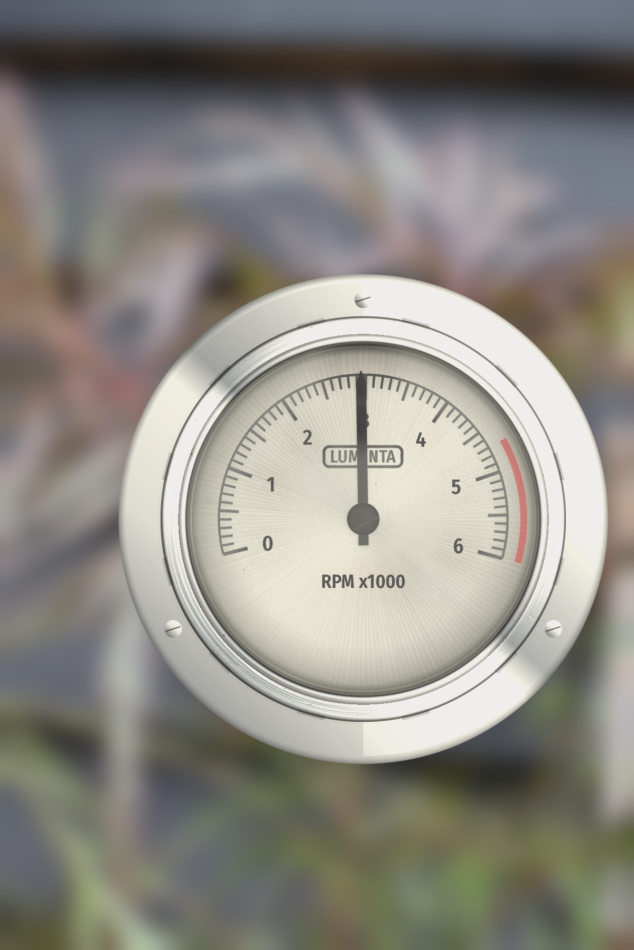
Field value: 2950 (rpm)
